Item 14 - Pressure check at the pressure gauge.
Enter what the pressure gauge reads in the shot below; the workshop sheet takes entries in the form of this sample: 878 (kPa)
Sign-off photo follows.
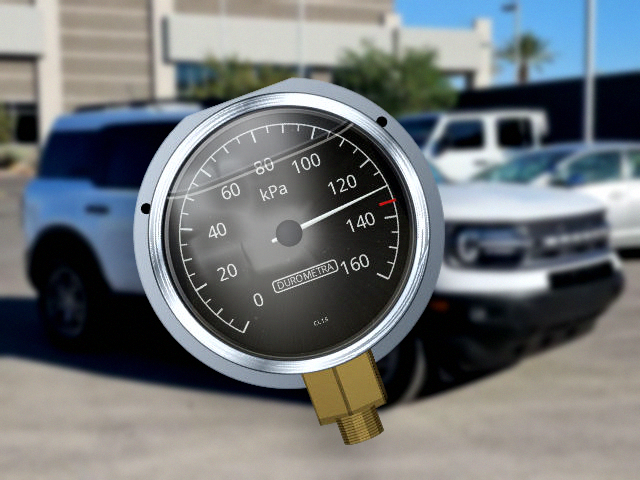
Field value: 130 (kPa)
